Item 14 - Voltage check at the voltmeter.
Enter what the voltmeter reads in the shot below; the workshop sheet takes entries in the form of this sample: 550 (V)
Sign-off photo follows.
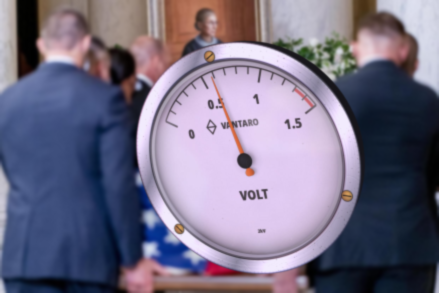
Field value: 0.6 (V)
